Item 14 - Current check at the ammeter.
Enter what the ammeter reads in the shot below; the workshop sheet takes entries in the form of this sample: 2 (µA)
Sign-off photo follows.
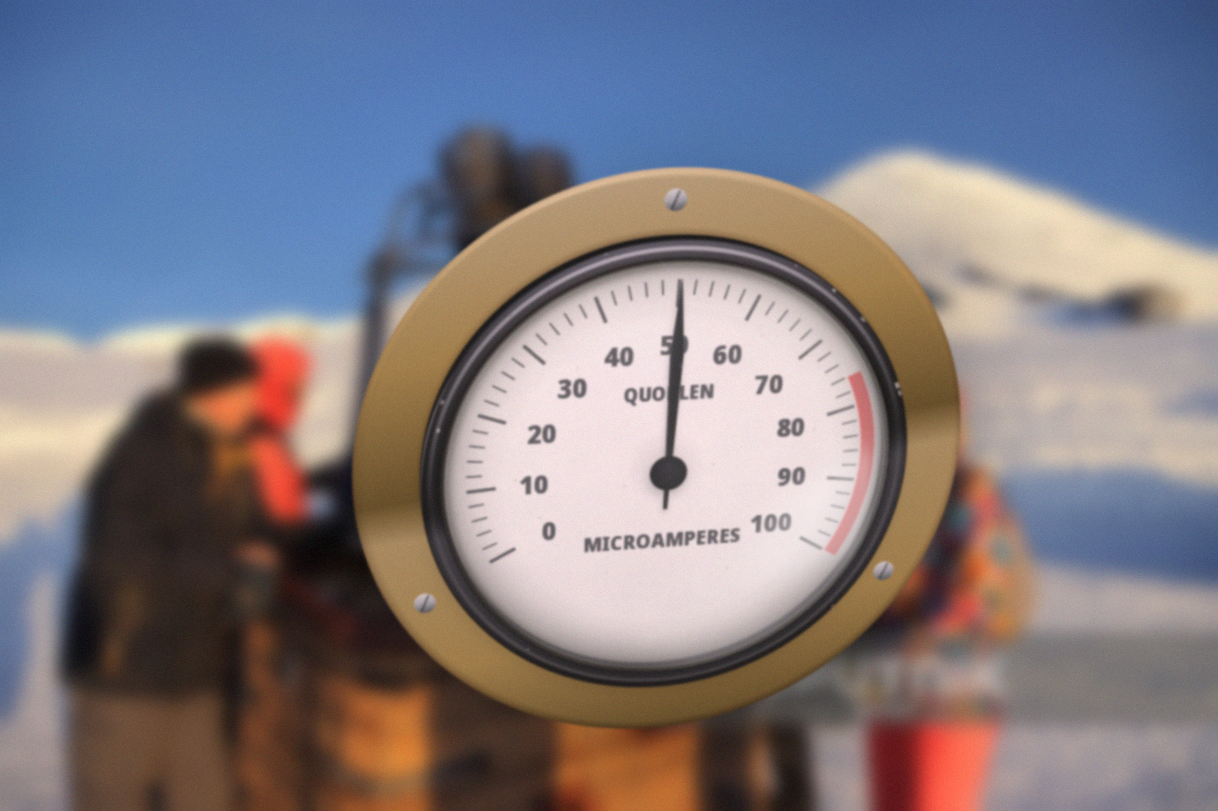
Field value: 50 (µA)
